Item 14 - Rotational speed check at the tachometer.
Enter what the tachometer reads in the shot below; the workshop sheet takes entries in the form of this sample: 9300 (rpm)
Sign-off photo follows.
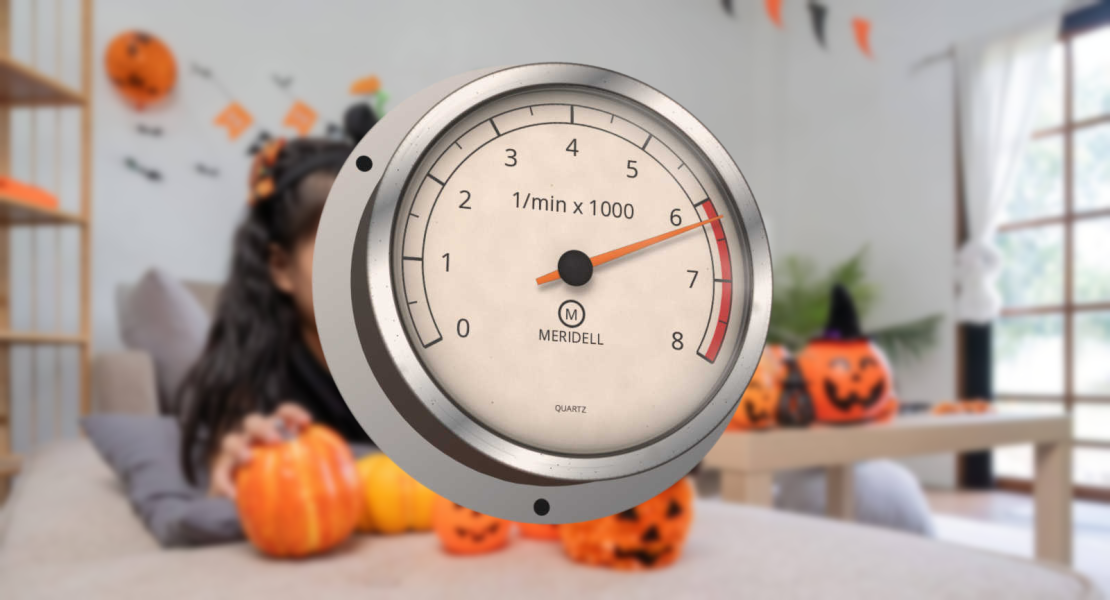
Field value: 6250 (rpm)
